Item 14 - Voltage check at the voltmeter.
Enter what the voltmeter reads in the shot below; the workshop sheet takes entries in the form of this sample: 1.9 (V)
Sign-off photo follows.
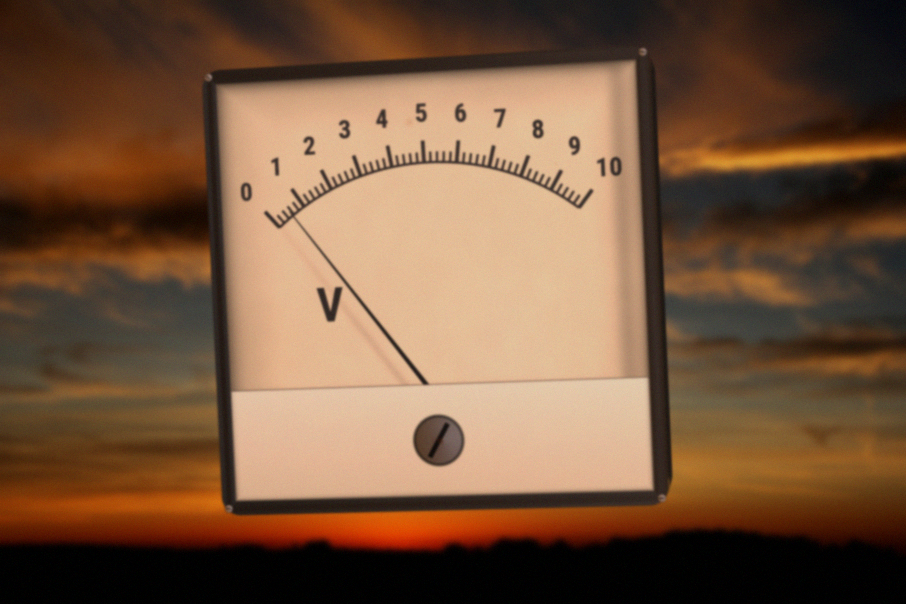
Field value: 0.6 (V)
